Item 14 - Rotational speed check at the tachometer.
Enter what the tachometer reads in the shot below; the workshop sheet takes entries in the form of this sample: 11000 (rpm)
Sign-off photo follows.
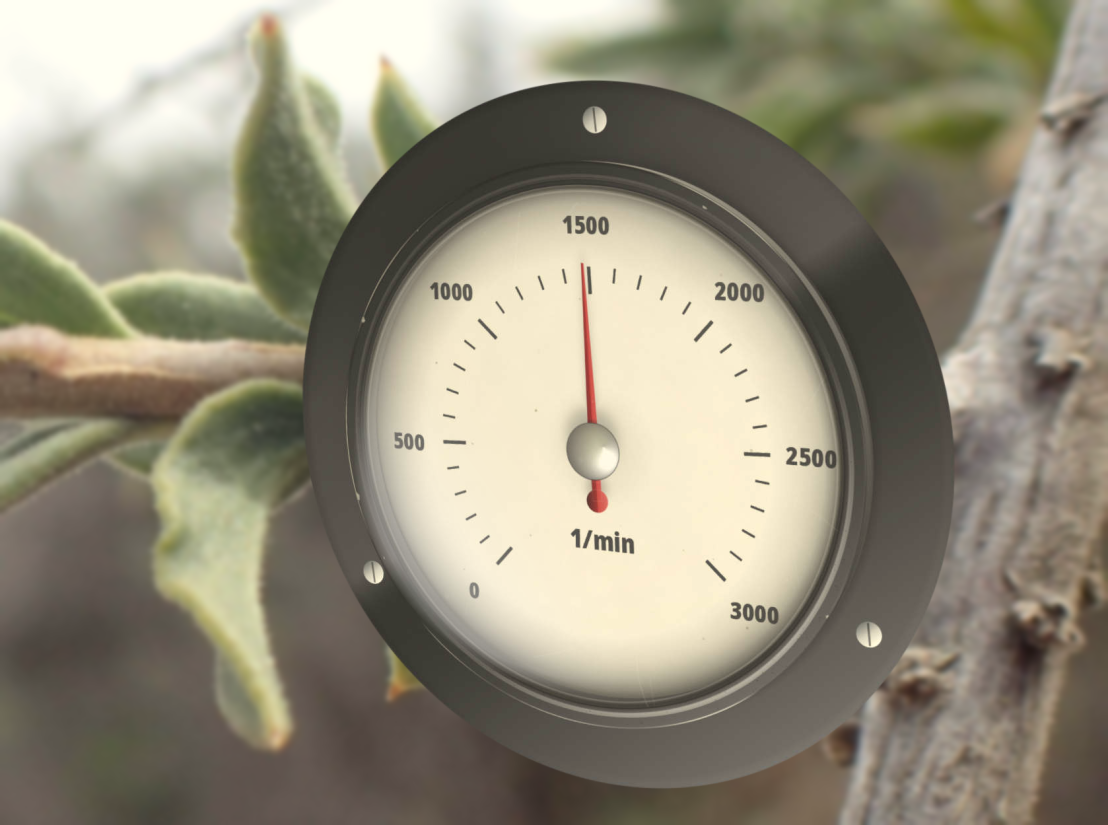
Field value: 1500 (rpm)
